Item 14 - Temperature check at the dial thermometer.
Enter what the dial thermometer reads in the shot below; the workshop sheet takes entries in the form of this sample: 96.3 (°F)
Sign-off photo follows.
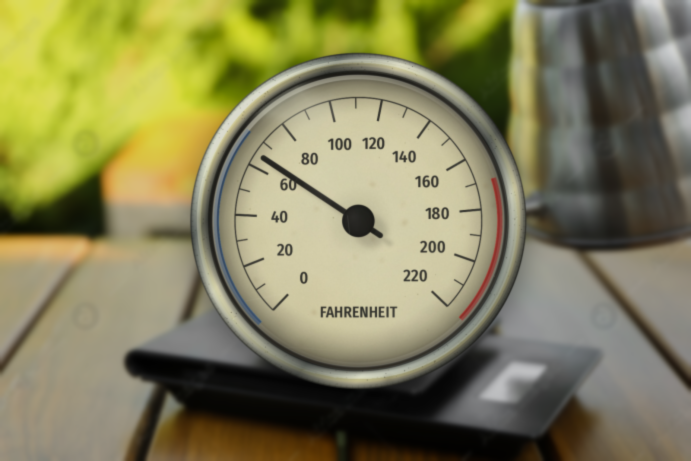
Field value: 65 (°F)
